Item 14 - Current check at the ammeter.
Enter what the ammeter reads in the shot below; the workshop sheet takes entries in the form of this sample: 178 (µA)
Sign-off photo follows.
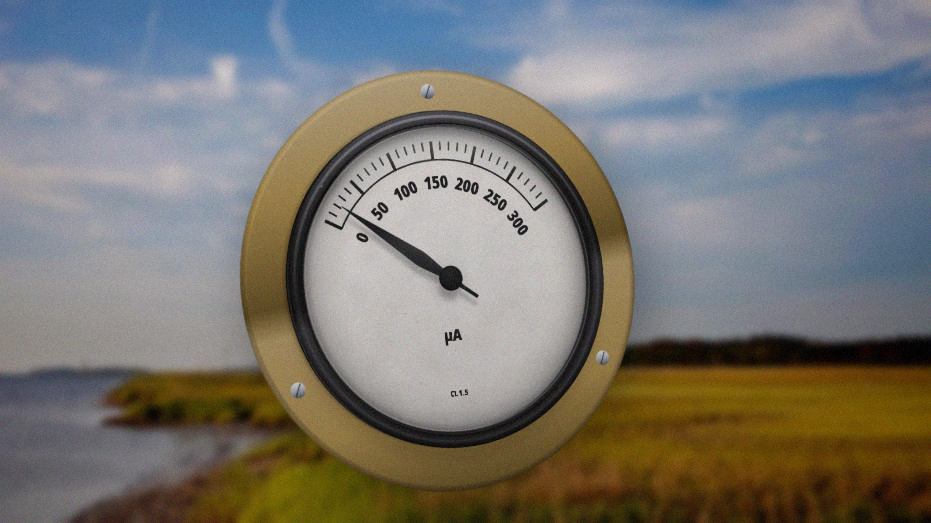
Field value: 20 (µA)
